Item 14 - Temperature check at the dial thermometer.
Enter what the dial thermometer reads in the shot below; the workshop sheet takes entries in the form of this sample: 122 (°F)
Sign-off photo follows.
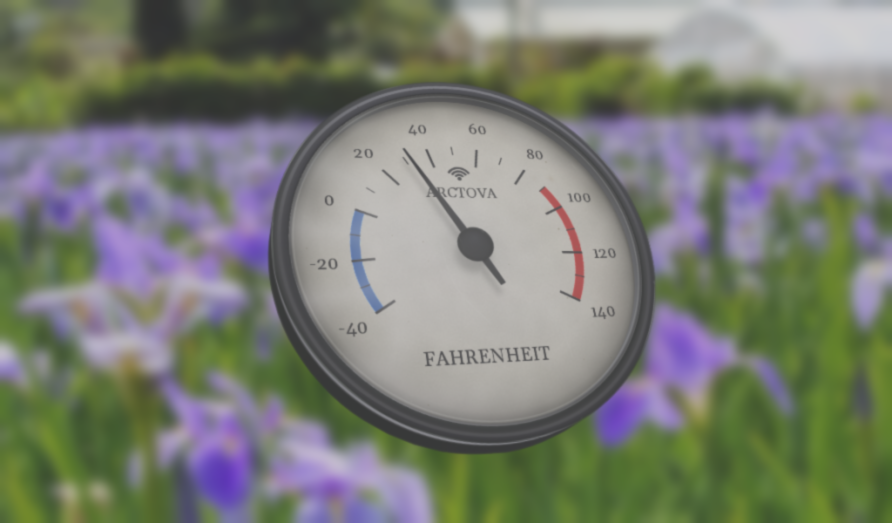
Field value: 30 (°F)
